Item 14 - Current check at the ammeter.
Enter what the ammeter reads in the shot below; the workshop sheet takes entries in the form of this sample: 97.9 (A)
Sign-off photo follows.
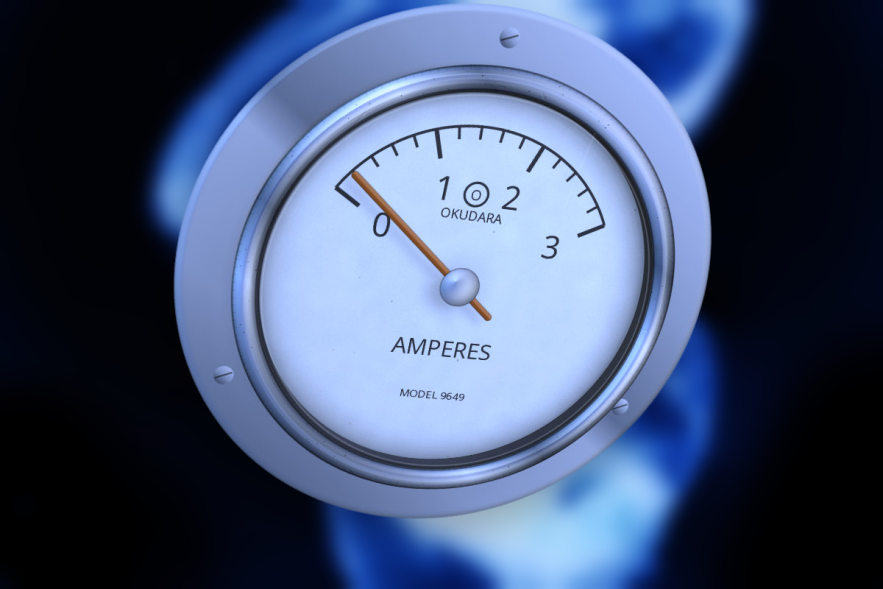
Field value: 0.2 (A)
